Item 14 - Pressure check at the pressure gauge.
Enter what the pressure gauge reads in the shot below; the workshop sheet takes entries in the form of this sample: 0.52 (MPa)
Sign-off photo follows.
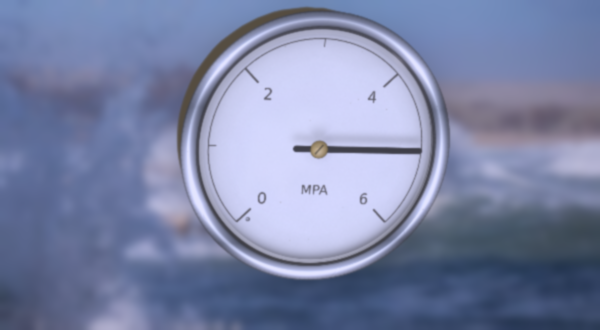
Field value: 5 (MPa)
